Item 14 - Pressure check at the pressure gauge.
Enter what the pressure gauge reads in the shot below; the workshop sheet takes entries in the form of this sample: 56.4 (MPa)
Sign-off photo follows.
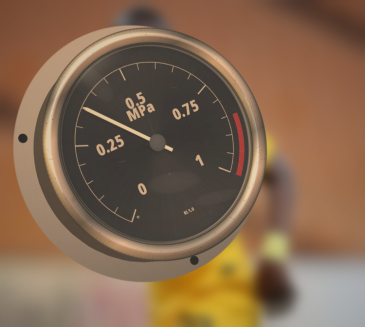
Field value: 0.35 (MPa)
